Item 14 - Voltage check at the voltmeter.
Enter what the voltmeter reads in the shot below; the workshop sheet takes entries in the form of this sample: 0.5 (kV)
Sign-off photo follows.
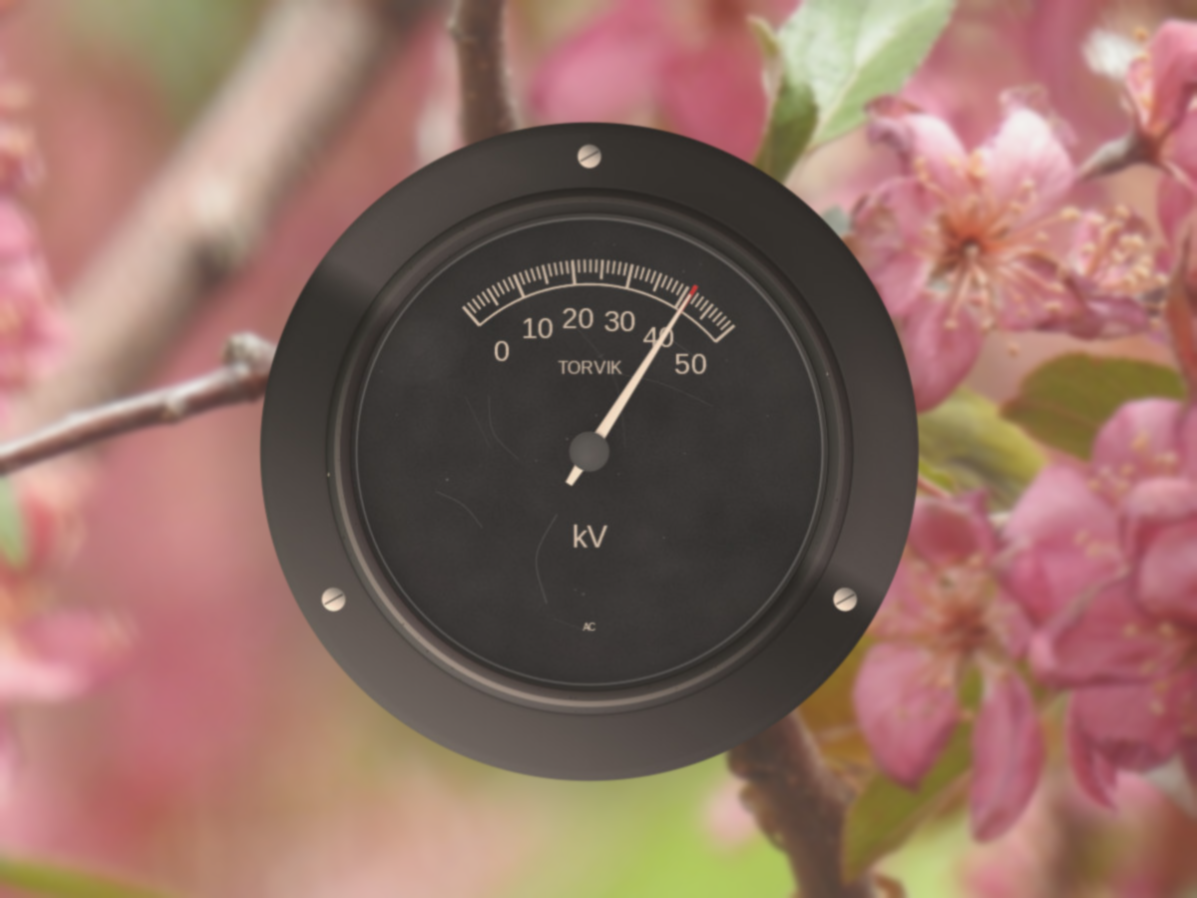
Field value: 41 (kV)
